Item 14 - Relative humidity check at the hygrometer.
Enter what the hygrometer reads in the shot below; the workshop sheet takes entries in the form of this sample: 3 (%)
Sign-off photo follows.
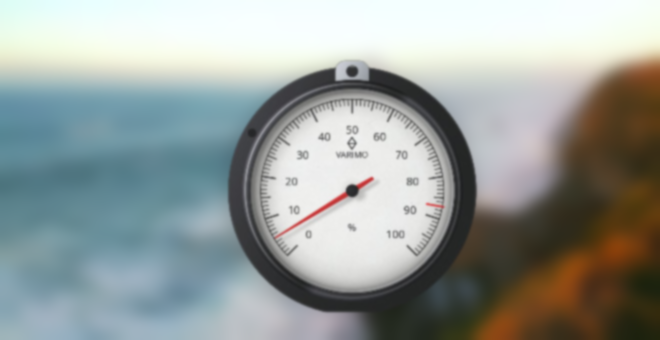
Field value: 5 (%)
